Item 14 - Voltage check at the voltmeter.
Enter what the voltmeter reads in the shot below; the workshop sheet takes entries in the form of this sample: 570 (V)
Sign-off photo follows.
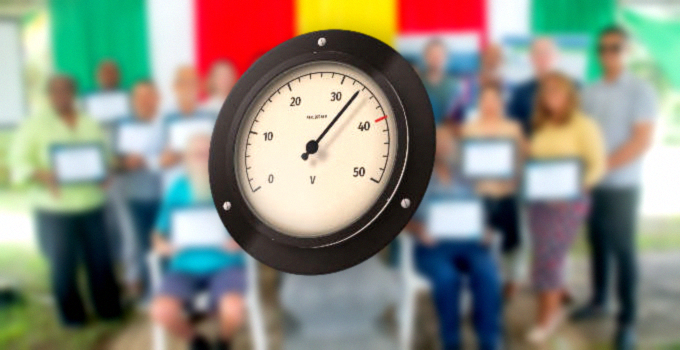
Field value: 34 (V)
